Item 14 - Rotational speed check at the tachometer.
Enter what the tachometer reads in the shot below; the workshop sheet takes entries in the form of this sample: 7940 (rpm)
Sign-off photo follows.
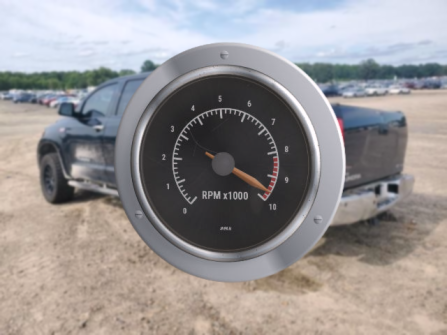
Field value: 9600 (rpm)
